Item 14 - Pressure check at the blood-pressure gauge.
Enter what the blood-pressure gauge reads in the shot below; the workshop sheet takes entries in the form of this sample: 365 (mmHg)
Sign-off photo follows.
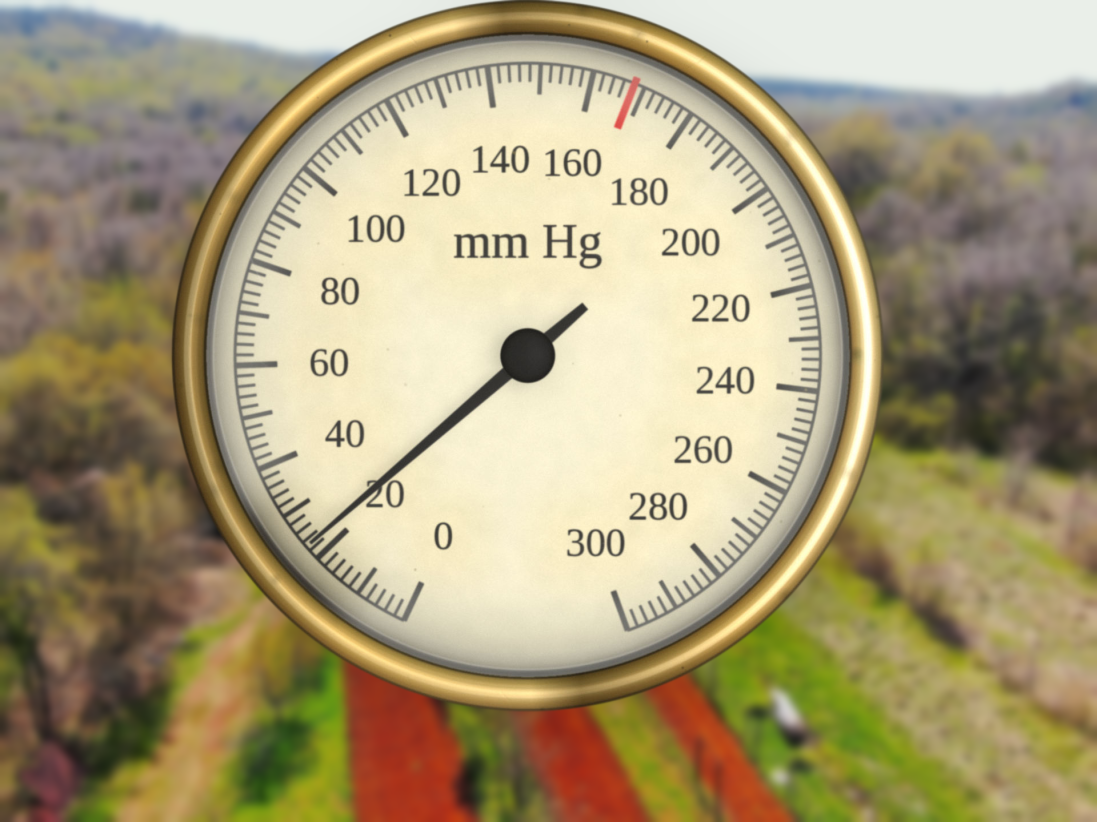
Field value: 23 (mmHg)
